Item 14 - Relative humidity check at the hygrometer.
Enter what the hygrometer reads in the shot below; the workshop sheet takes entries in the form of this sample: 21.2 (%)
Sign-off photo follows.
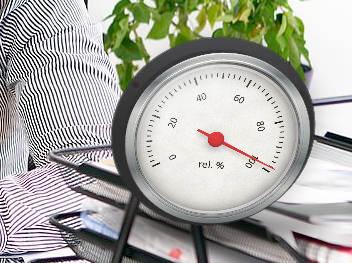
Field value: 98 (%)
